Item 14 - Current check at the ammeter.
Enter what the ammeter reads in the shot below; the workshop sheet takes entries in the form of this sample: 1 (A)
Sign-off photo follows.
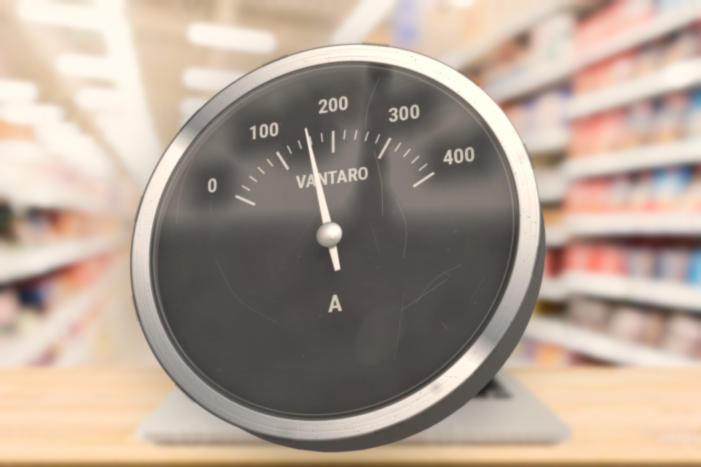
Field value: 160 (A)
